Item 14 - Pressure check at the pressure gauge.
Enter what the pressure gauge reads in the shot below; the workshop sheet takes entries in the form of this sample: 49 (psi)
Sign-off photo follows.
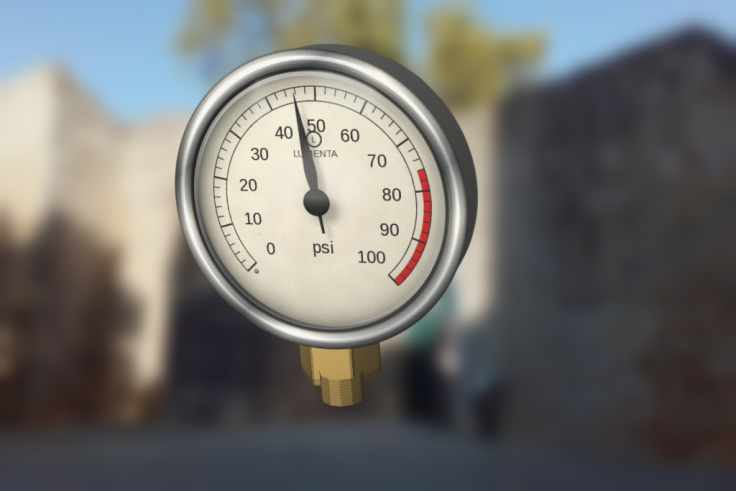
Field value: 46 (psi)
